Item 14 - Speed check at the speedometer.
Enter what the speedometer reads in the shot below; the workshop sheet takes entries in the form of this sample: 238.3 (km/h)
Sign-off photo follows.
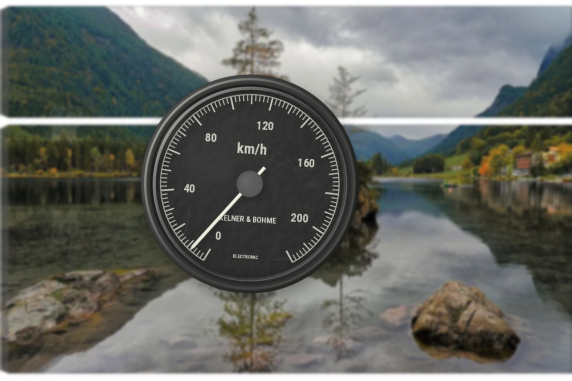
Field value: 8 (km/h)
